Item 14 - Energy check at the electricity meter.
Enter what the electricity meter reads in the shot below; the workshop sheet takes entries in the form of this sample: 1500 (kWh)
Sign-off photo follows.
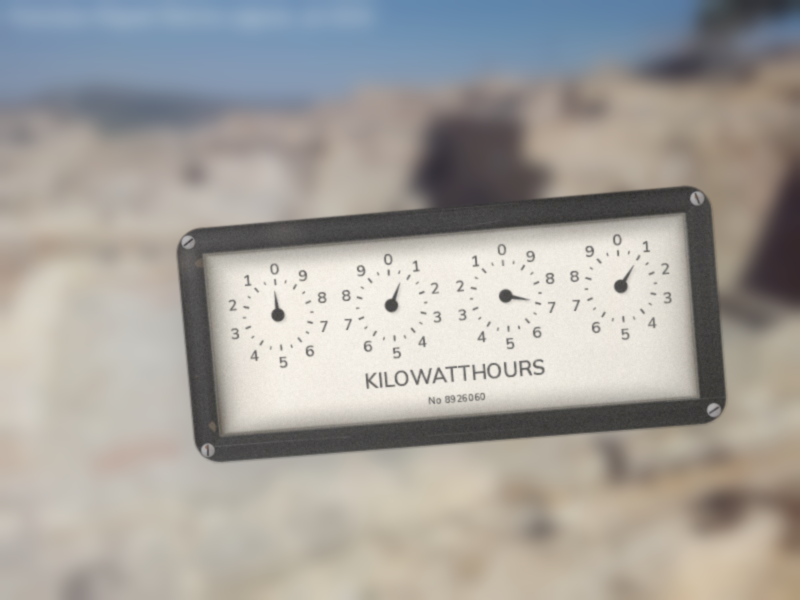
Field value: 71 (kWh)
